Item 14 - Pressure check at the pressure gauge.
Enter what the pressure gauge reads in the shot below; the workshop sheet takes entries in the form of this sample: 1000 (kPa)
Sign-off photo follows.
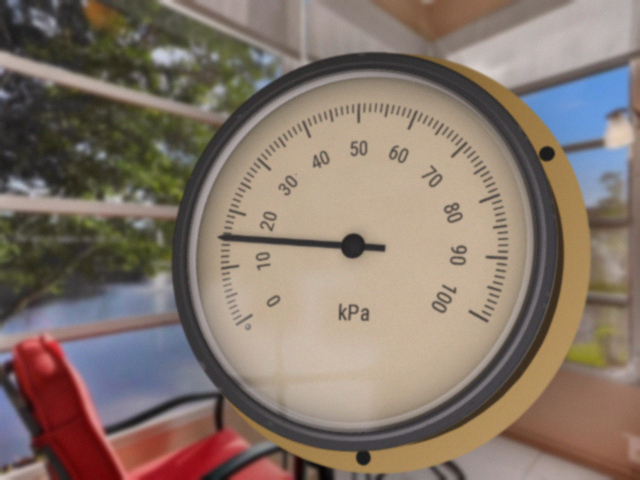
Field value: 15 (kPa)
